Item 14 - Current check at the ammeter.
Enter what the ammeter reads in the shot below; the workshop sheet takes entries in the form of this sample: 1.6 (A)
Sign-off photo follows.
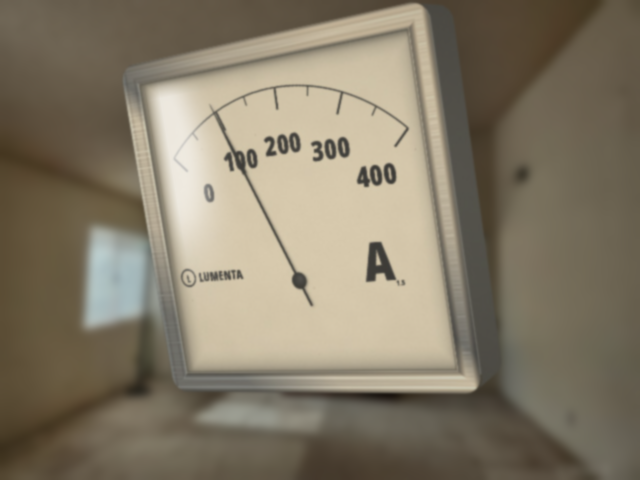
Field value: 100 (A)
